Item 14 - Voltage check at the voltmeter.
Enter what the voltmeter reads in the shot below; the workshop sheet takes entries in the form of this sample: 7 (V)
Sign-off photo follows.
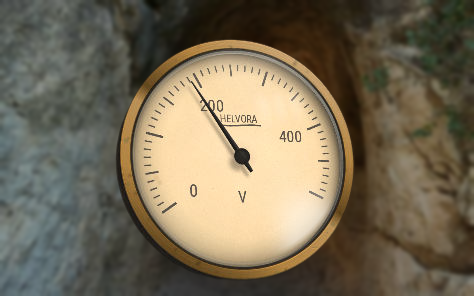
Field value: 190 (V)
